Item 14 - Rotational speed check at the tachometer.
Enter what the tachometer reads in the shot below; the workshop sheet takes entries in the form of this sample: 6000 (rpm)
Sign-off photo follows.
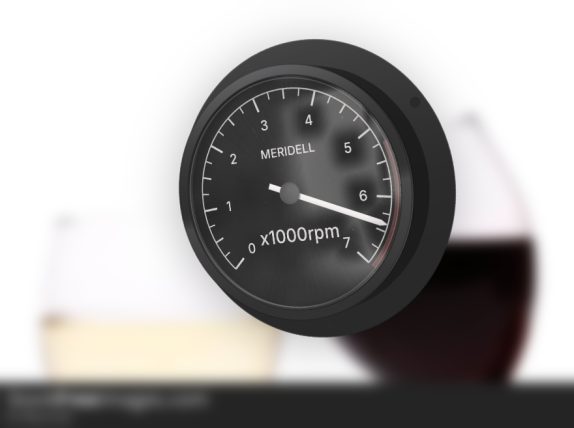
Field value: 6375 (rpm)
